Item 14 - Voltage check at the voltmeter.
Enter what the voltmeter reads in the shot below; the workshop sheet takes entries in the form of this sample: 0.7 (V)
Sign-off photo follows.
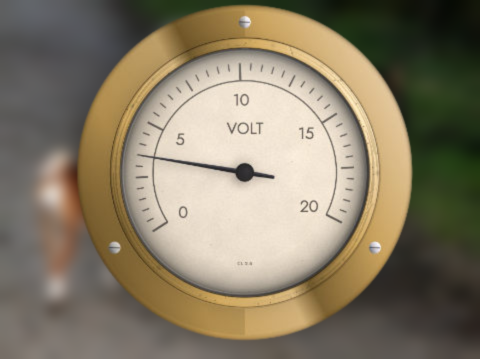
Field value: 3.5 (V)
